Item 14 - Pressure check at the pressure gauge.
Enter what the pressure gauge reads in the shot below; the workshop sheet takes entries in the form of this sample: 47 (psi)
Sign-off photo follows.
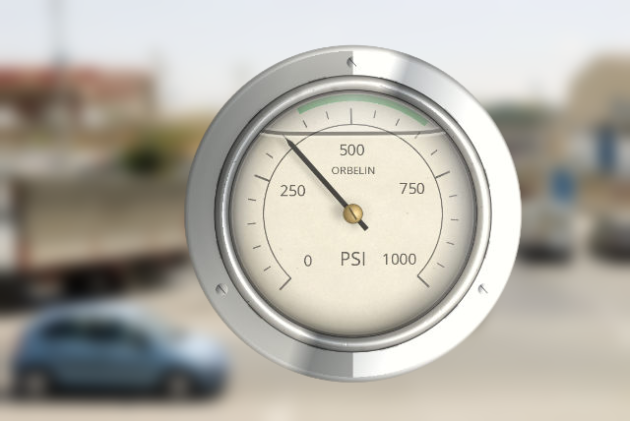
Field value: 350 (psi)
